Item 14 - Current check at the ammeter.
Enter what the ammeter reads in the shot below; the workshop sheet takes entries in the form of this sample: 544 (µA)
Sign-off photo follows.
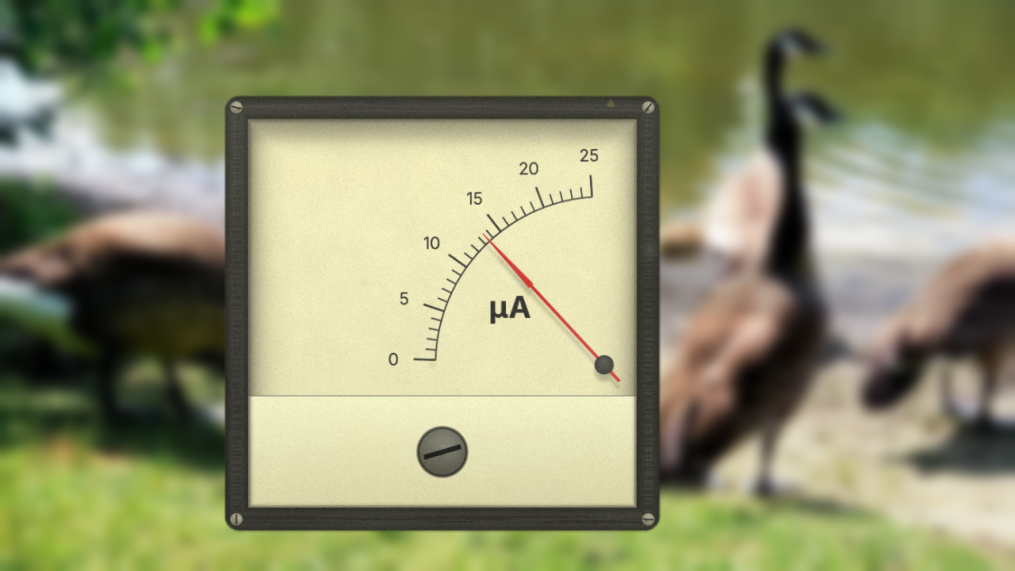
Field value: 13.5 (µA)
